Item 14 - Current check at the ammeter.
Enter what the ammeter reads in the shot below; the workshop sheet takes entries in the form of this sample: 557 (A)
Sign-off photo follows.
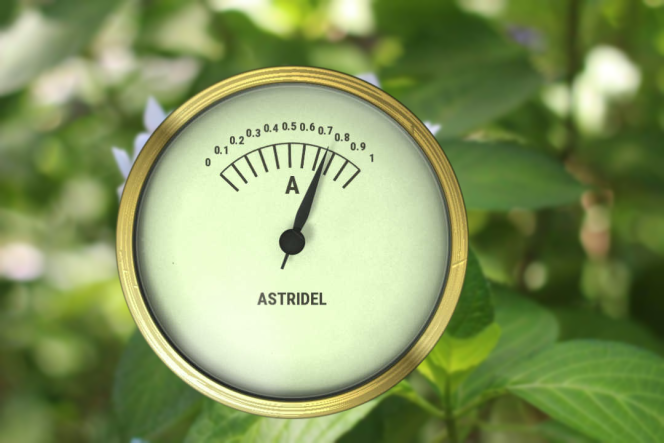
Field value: 0.75 (A)
